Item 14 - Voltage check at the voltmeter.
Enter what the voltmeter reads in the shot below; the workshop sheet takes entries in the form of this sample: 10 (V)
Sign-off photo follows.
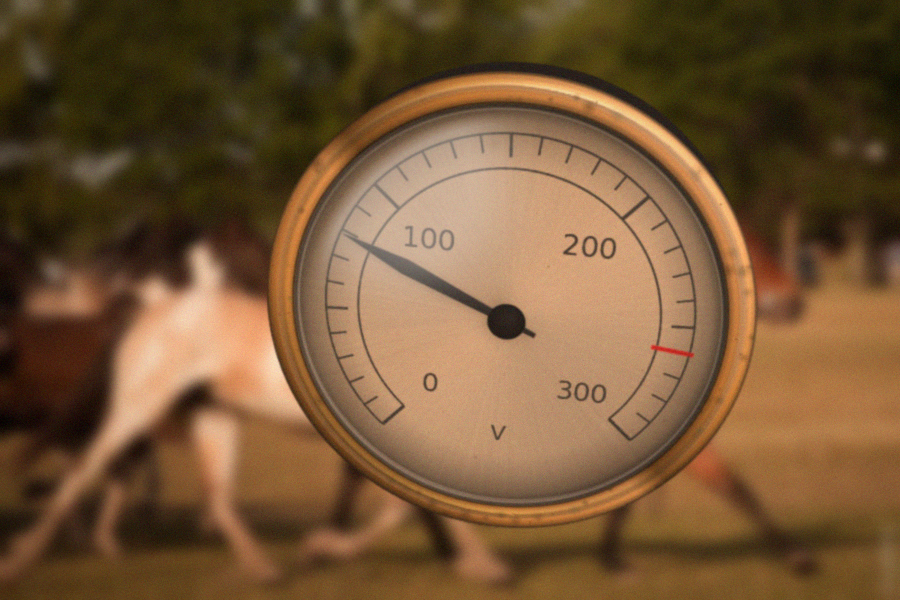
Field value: 80 (V)
